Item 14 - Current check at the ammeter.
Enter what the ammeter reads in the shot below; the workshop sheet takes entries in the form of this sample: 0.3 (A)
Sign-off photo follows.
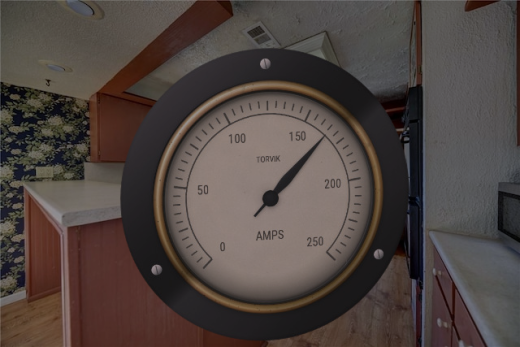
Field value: 165 (A)
